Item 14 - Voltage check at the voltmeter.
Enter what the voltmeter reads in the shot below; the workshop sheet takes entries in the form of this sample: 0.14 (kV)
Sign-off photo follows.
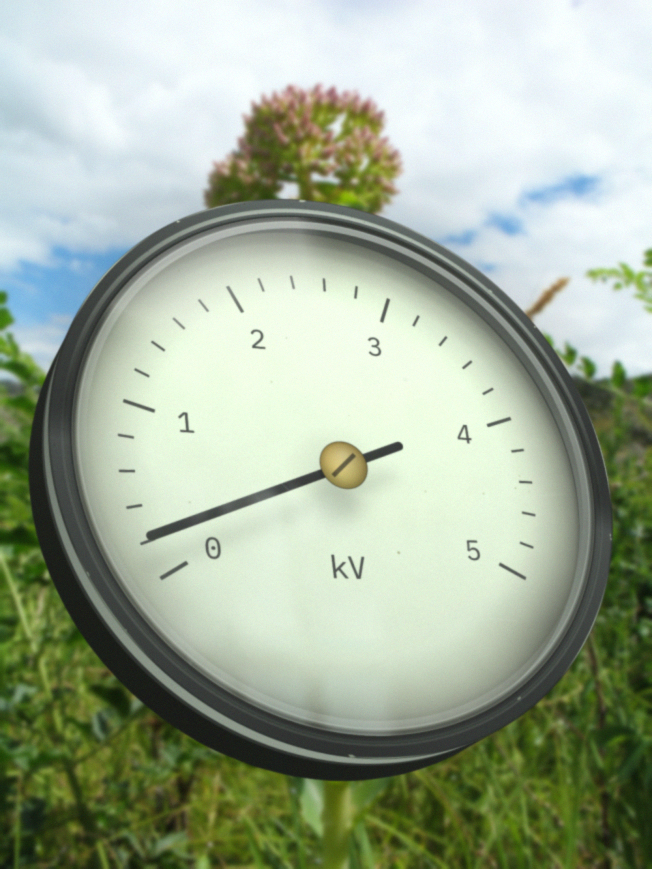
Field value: 0.2 (kV)
